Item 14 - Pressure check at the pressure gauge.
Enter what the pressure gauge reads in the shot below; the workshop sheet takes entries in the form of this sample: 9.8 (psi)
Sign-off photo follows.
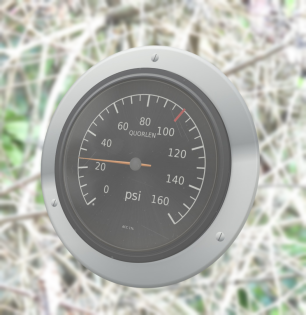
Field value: 25 (psi)
